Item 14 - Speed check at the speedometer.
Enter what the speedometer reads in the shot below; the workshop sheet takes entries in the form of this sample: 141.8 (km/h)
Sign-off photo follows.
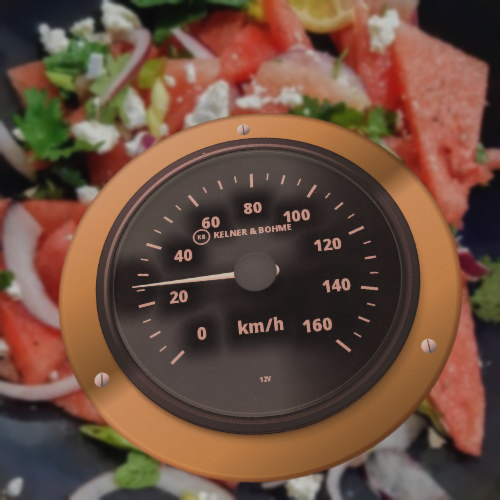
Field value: 25 (km/h)
